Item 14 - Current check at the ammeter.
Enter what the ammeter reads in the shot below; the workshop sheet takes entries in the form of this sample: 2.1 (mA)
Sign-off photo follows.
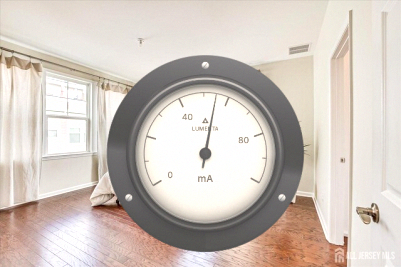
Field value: 55 (mA)
